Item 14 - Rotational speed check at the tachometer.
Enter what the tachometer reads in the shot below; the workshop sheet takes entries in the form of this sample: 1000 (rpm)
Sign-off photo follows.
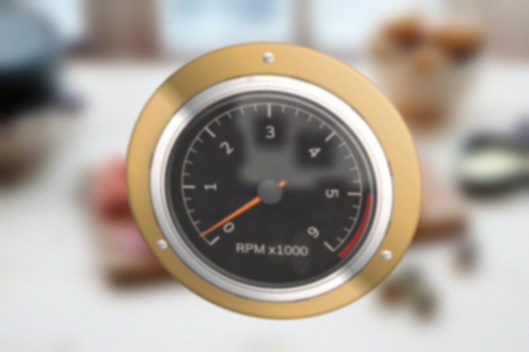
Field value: 200 (rpm)
